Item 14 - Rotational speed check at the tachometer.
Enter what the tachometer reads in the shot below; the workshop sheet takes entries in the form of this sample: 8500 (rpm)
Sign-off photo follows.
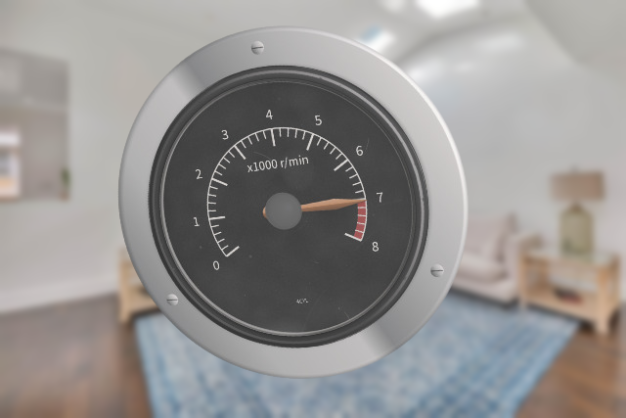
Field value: 7000 (rpm)
